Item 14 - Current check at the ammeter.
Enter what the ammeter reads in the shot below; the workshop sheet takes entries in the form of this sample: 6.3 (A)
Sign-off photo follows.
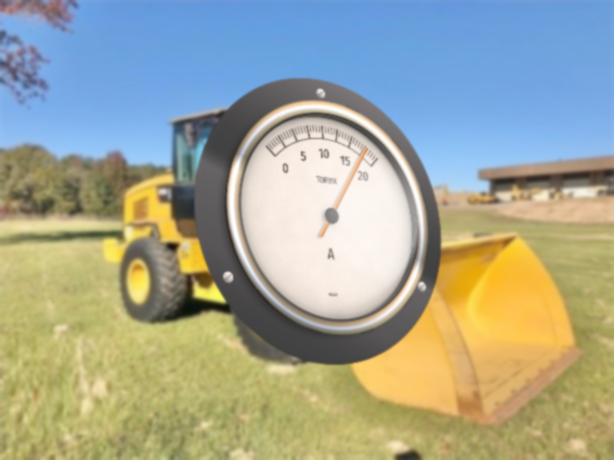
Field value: 17.5 (A)
